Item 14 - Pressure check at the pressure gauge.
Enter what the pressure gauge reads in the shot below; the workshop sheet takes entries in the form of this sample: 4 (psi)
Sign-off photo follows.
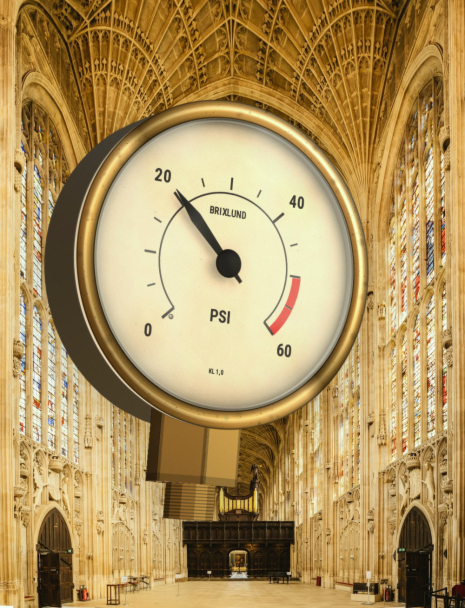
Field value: 20 (psi)
